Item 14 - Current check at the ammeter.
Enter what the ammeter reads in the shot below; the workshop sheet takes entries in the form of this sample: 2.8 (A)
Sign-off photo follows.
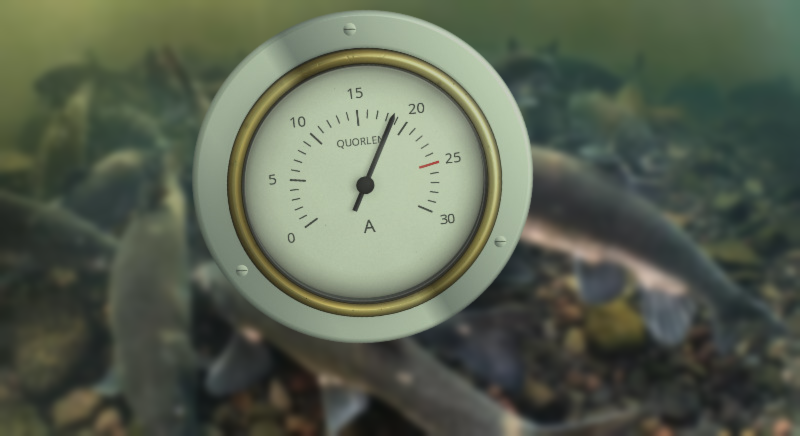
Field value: 18.5 (A)
